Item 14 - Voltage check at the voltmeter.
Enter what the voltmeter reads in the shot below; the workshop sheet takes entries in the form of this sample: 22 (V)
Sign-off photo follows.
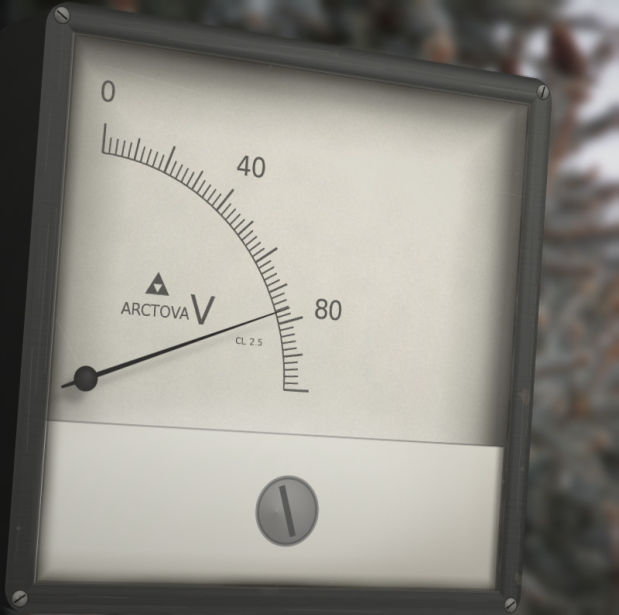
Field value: 76 (V)
